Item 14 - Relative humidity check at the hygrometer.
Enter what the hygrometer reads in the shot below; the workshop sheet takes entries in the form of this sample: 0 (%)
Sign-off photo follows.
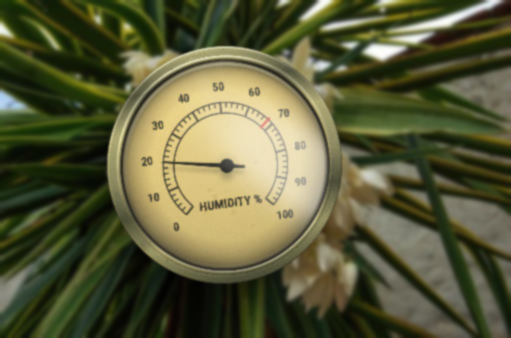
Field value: 20 (%)
